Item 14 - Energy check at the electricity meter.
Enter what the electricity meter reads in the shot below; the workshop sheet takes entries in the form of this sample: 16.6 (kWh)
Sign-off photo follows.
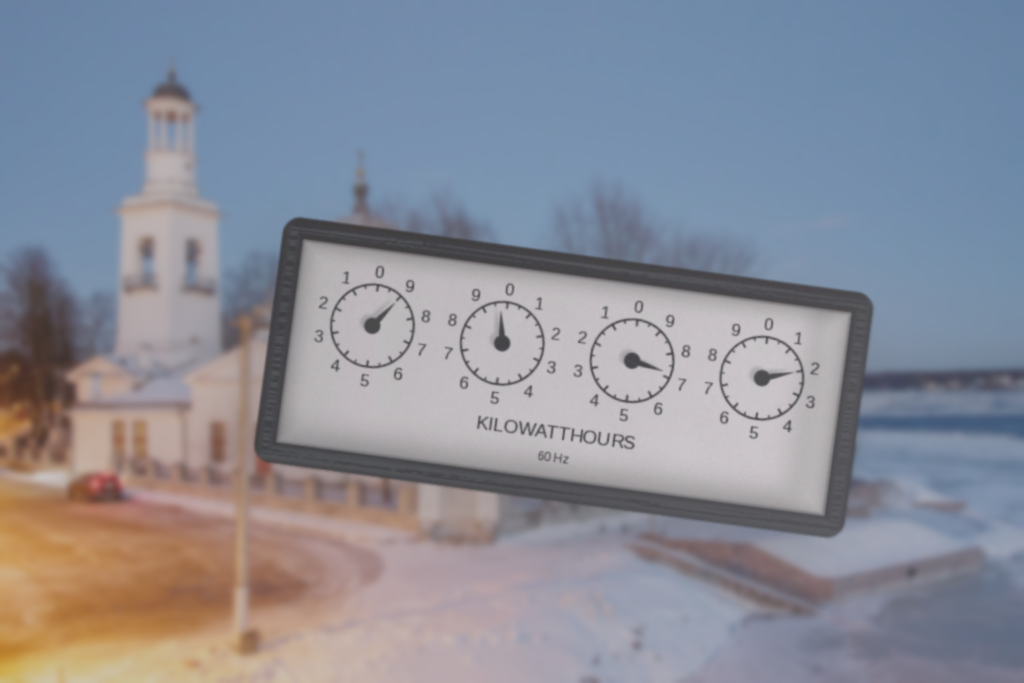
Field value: 8972 (kWh)
